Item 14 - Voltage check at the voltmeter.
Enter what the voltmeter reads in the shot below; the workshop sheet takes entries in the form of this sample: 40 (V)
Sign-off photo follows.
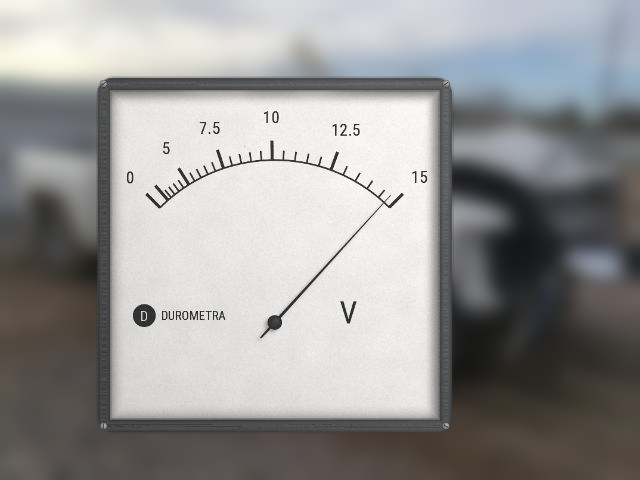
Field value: 14.75 (V)
